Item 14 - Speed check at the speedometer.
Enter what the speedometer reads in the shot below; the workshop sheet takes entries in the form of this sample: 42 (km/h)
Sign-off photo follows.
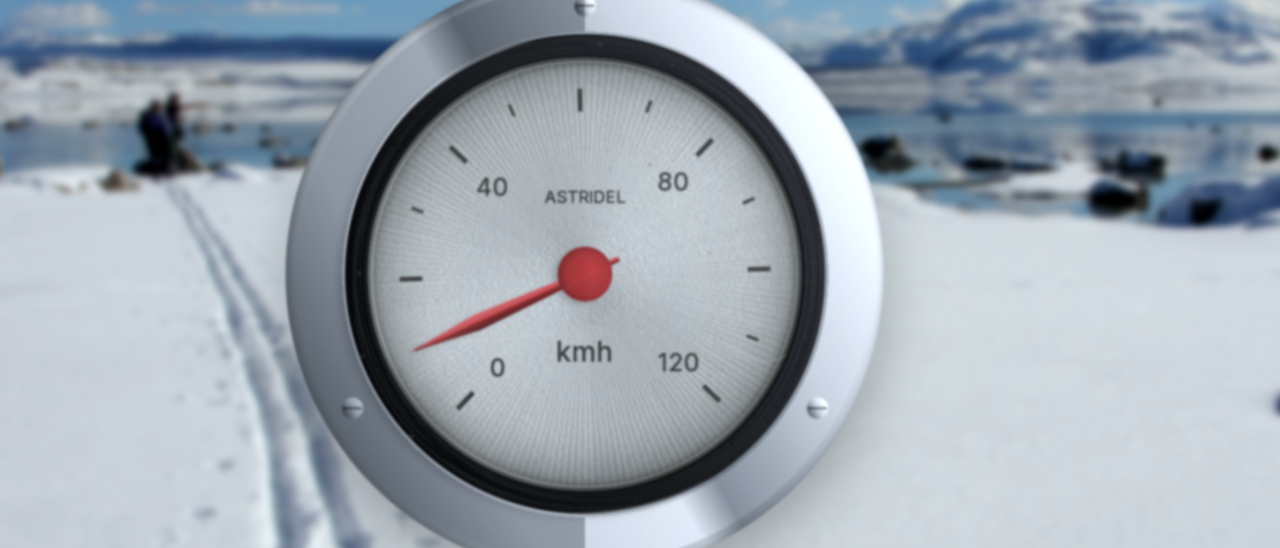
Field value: 10 (km/h)
